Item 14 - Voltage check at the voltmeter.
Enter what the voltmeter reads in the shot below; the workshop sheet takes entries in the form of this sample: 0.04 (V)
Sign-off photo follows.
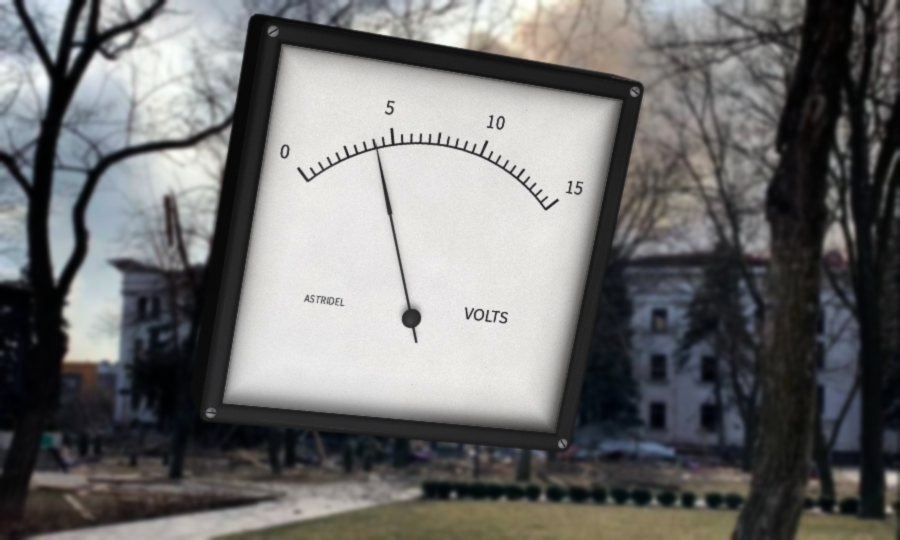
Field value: 4 (V)
